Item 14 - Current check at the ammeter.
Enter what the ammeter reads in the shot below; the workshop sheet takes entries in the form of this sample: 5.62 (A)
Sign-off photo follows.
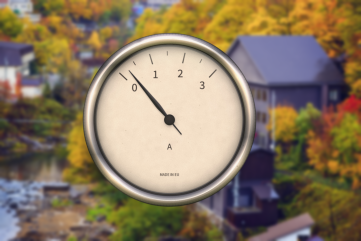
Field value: 0.25 (A)
